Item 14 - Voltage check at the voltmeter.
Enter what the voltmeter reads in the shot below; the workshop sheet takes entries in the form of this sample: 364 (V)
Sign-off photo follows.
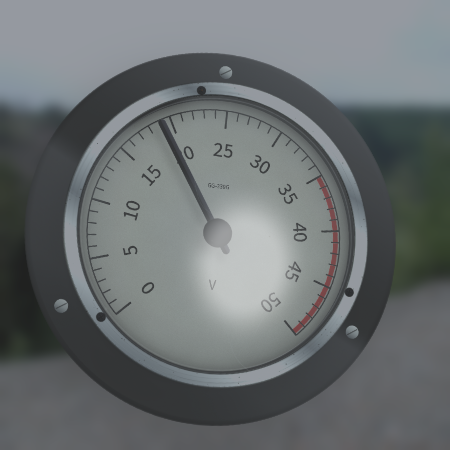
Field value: 19 (V)
